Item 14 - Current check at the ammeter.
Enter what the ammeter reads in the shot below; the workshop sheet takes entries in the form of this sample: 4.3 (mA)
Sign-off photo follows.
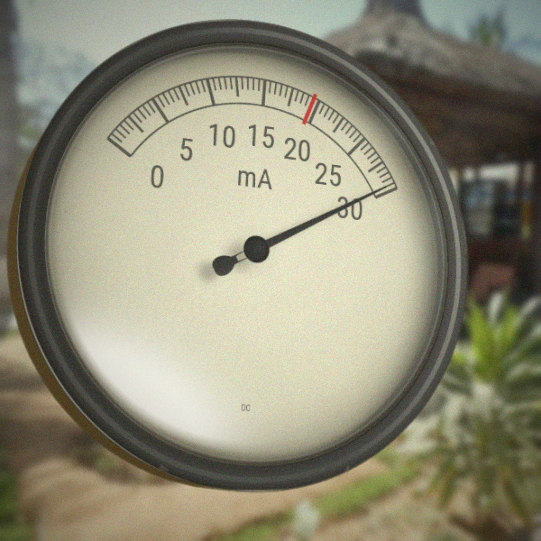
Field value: 29.5 (mA)
